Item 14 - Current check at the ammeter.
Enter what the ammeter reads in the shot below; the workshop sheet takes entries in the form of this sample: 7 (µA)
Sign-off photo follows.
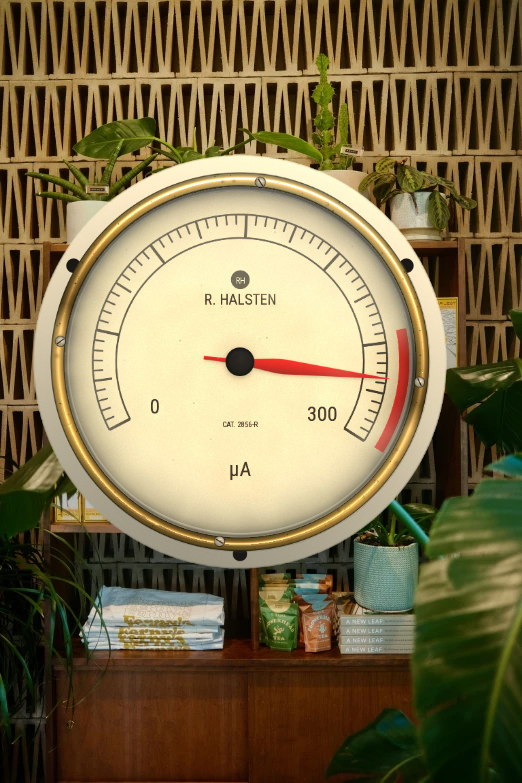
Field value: 267.5 (µA)
